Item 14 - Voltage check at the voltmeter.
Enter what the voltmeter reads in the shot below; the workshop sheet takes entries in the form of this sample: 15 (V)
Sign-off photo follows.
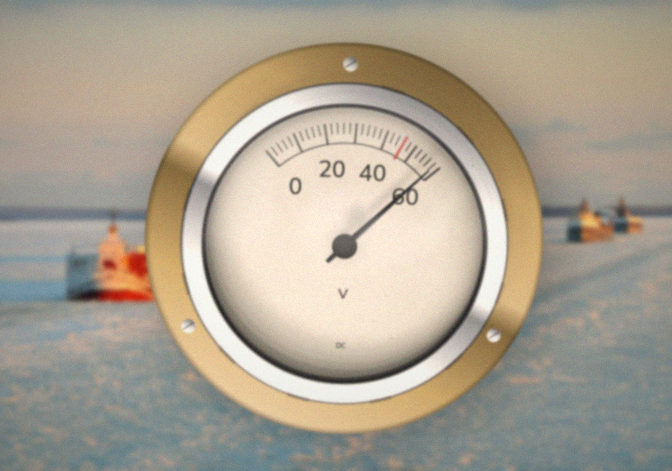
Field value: 58 (V)
